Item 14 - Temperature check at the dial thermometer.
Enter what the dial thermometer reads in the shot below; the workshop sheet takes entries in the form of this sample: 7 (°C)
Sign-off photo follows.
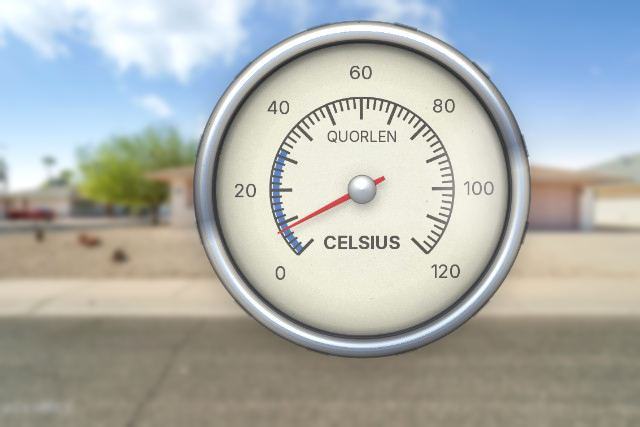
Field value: 8 (°C)
